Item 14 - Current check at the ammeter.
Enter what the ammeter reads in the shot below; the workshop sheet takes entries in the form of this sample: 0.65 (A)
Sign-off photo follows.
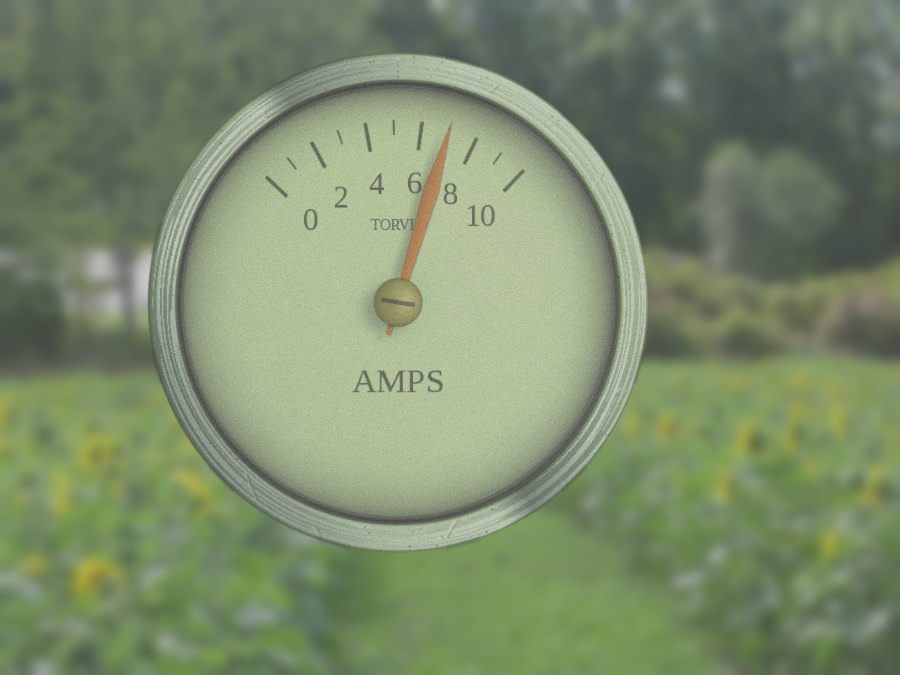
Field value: 7 (A)
